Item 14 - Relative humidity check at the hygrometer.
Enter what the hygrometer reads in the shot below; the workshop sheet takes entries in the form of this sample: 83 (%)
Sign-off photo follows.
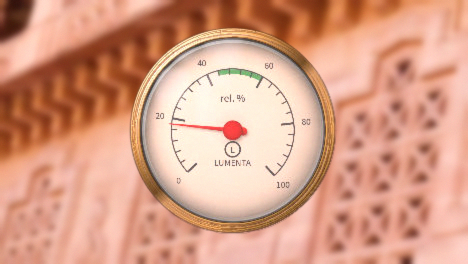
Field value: 18 (%)
